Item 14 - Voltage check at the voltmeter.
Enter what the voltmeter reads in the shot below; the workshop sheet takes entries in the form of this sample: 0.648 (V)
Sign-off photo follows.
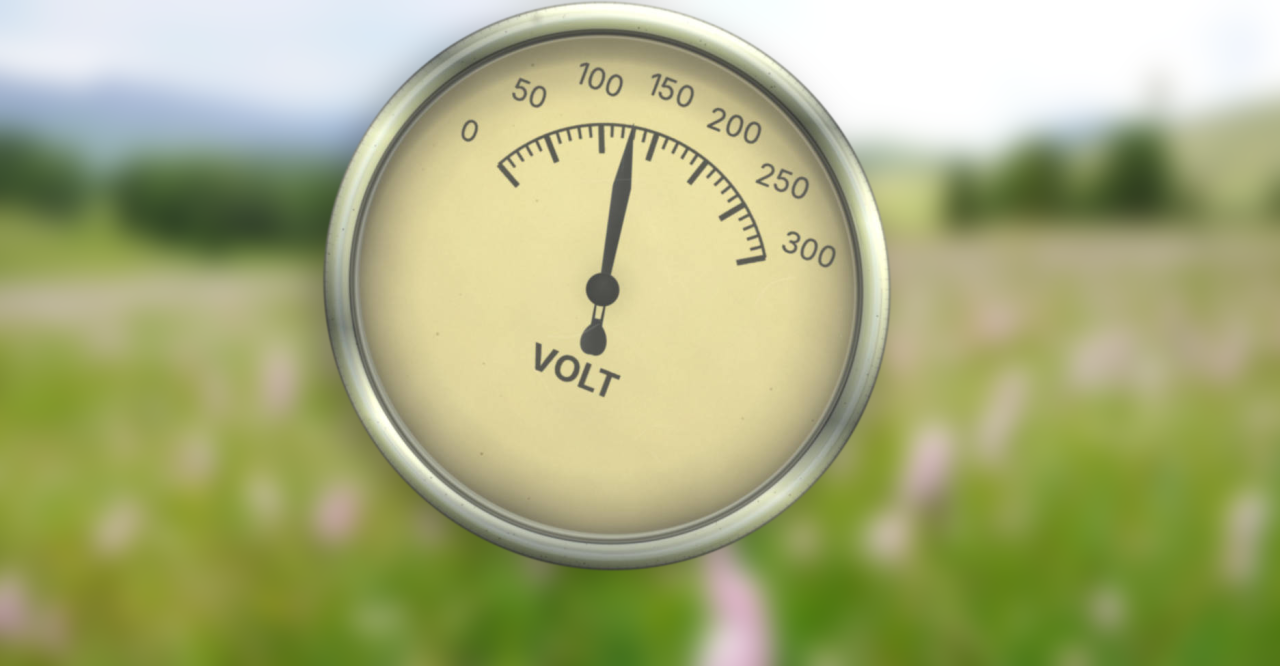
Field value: 130 (V)
